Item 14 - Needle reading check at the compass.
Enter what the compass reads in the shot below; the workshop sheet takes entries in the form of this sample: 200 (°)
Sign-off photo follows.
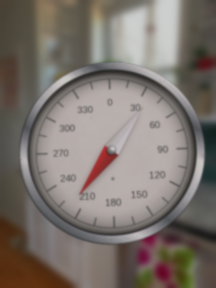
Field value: 217.5 (°)
